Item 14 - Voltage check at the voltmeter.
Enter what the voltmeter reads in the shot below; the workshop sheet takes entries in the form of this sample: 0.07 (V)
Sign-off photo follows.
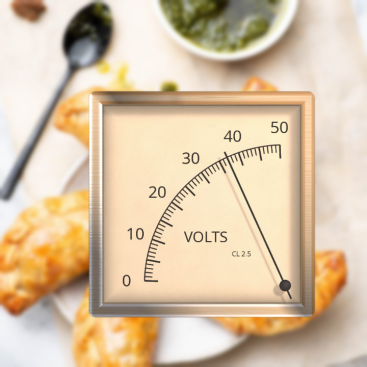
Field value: 37 (V)
